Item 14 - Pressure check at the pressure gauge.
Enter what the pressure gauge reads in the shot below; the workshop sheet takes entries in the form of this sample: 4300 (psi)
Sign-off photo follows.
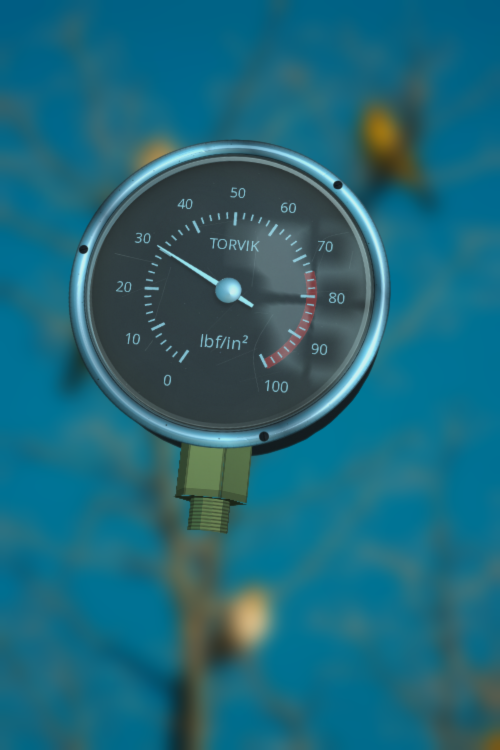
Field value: 30 (psi)
